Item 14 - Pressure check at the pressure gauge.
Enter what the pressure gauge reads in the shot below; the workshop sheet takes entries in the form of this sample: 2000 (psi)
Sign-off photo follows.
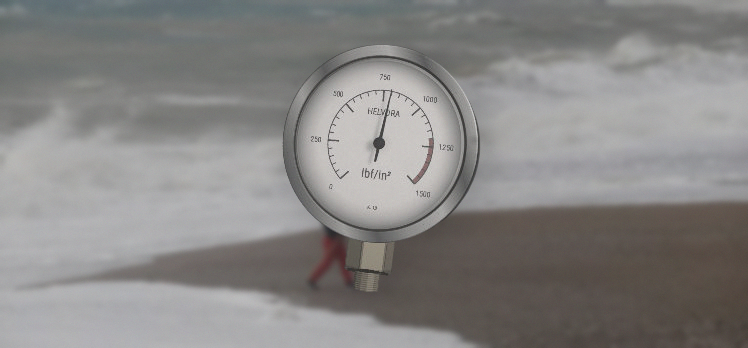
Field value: 800 (psi)
